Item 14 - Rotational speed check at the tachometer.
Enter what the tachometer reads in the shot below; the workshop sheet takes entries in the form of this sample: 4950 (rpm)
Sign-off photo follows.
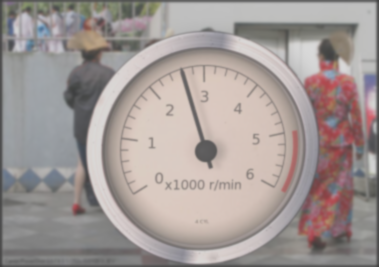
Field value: 2600 (rpm)
